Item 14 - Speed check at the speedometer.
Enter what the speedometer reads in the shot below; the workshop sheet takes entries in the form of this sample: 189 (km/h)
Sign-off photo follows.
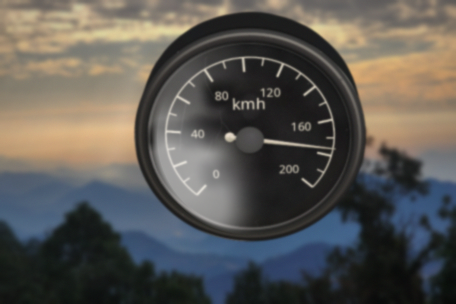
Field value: 175 (km/h)
